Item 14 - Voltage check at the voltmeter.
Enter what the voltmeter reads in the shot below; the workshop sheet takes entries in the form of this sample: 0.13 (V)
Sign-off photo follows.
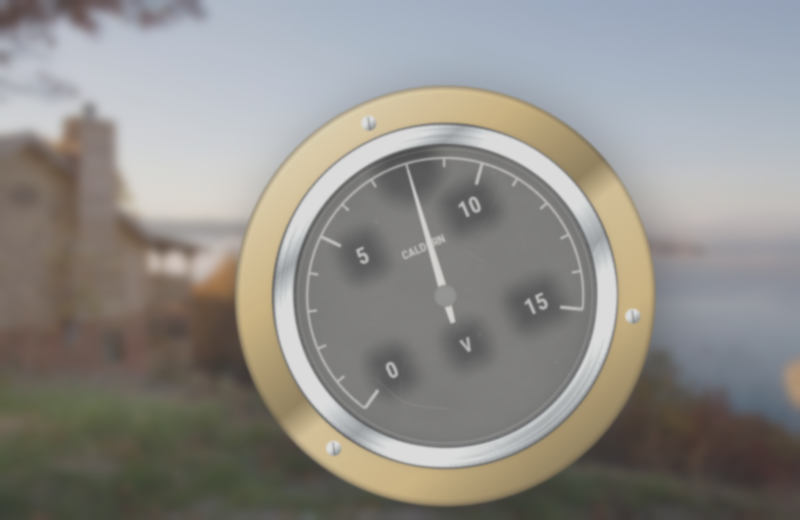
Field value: 8 (V)
